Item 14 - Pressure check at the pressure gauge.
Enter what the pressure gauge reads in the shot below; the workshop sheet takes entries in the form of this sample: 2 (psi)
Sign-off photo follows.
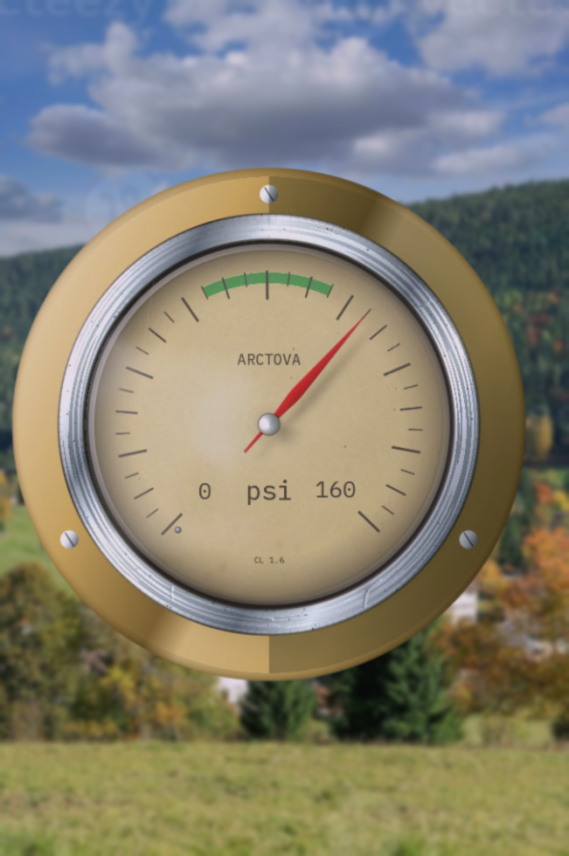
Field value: 105 (psi)
